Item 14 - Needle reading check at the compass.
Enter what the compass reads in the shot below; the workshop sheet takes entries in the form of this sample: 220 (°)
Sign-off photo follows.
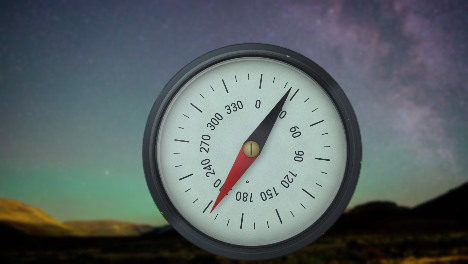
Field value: 205 (°)
